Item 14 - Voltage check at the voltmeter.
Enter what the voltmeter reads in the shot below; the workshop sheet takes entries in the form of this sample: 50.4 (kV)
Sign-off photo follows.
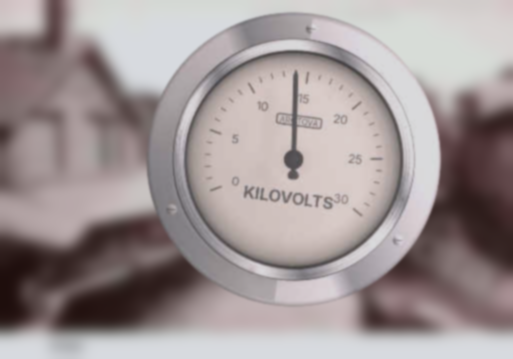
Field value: 14 (kV)
